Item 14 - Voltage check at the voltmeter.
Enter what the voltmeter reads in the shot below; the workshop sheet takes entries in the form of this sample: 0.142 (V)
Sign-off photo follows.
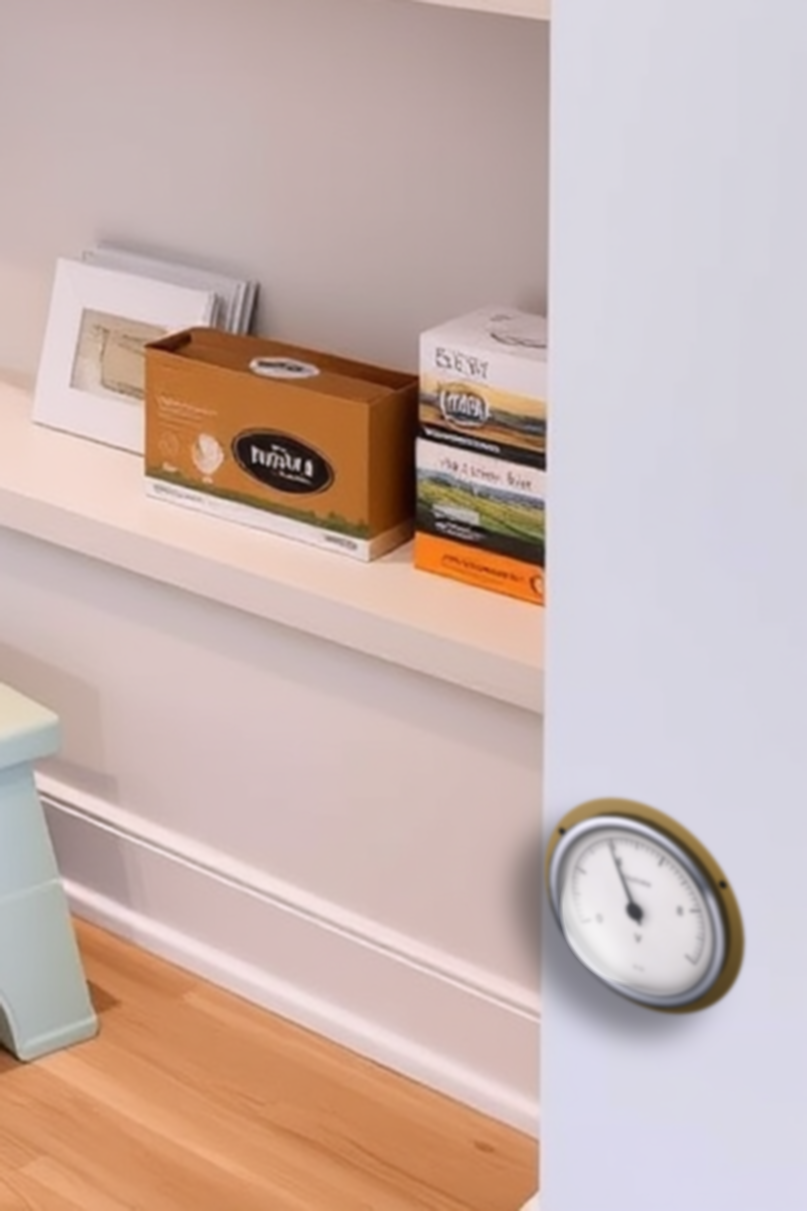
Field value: 4 (V)
